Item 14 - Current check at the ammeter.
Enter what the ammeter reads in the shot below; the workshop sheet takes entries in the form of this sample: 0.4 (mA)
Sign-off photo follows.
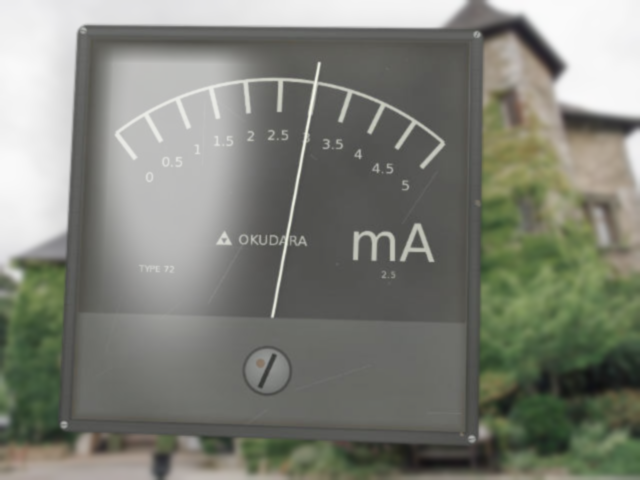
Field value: 3 (mA)
